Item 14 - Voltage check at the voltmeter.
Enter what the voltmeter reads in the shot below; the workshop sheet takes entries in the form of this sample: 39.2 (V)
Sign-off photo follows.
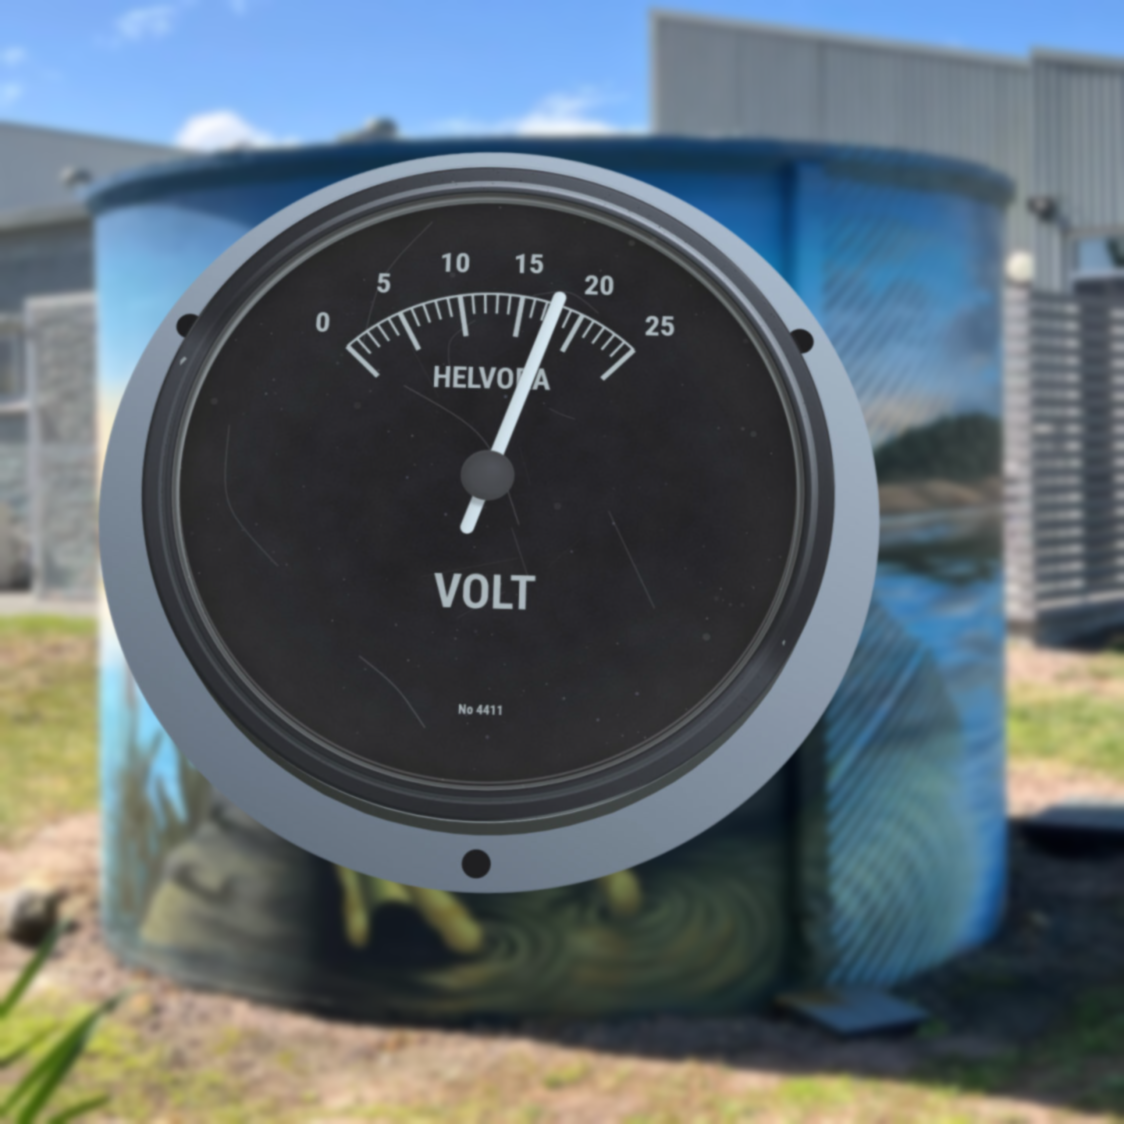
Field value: 18 (V)
